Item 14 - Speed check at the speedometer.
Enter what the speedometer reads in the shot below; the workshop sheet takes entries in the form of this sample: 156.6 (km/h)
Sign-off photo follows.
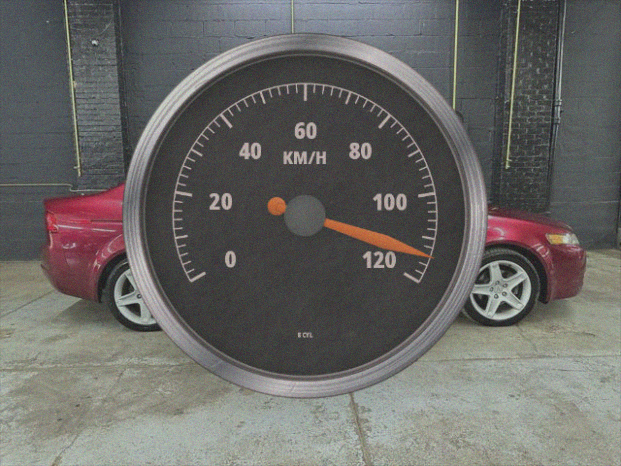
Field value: 114 (km/h)
